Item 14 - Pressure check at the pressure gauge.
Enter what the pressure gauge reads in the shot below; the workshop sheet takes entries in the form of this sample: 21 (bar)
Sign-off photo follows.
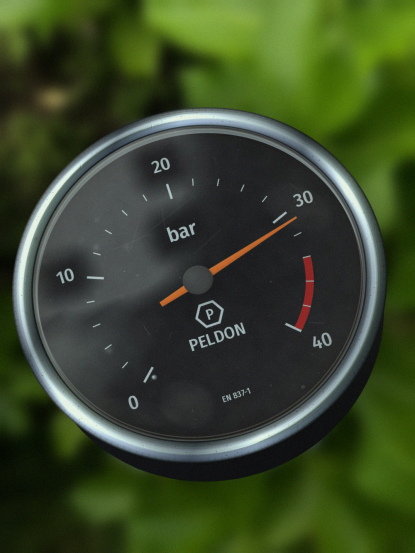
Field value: 31 (bar)
